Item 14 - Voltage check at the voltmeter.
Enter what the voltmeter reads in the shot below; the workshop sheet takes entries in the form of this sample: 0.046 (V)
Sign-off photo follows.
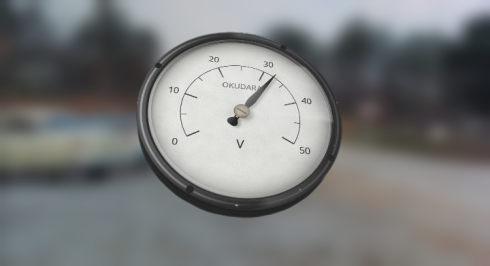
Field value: 32.5 (V)
